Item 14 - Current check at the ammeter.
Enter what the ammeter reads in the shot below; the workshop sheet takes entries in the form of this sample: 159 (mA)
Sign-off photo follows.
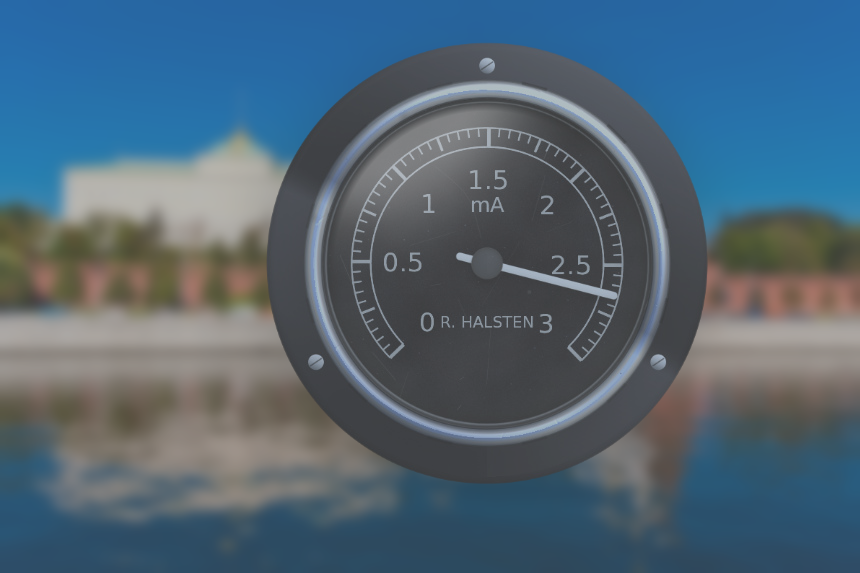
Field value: 2.65 (mA)
